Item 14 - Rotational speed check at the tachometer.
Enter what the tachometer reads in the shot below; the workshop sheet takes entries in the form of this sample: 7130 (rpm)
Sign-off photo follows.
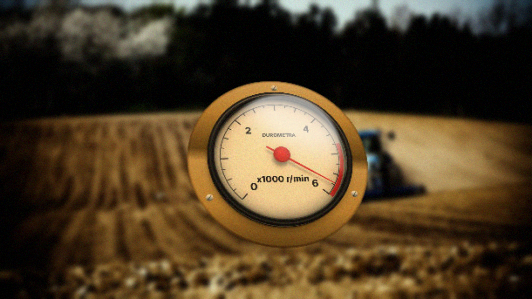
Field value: 5750 (rpm)
